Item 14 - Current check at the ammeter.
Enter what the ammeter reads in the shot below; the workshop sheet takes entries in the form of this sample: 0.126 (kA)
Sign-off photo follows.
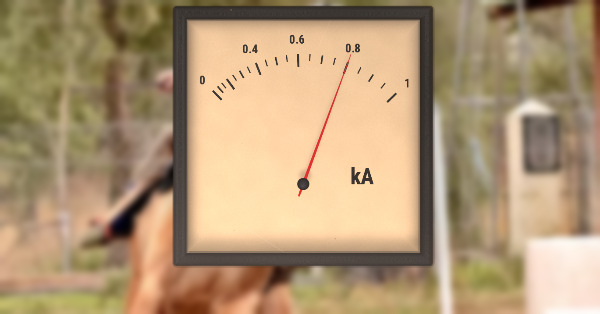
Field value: 0.8 (kA)
